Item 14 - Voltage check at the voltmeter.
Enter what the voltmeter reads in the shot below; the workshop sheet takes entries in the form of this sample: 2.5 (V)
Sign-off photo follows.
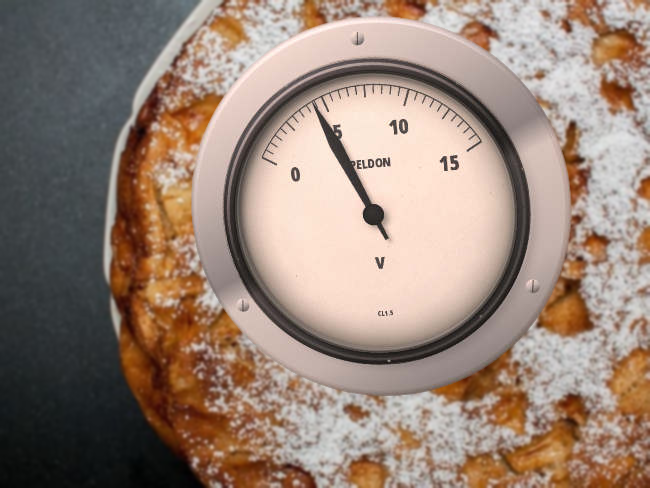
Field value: 4.5 (V)
